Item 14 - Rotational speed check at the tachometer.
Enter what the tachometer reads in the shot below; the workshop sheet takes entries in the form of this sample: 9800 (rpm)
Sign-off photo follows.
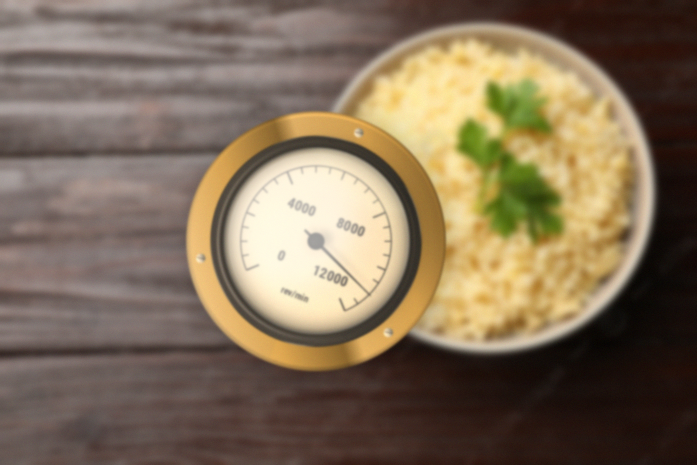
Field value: 11000 (rpm)
